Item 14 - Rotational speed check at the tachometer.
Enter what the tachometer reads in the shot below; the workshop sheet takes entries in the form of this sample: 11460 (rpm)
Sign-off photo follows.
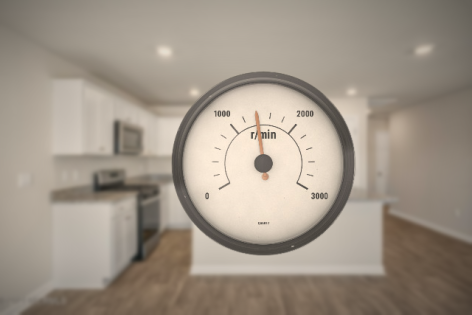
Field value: 1400 (rpm)
